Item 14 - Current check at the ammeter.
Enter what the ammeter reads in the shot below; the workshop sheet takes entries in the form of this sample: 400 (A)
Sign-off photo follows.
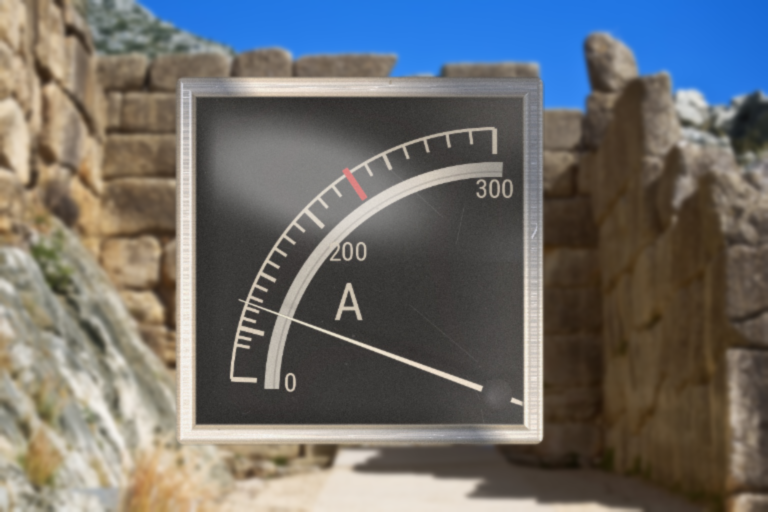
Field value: 125 (A)
